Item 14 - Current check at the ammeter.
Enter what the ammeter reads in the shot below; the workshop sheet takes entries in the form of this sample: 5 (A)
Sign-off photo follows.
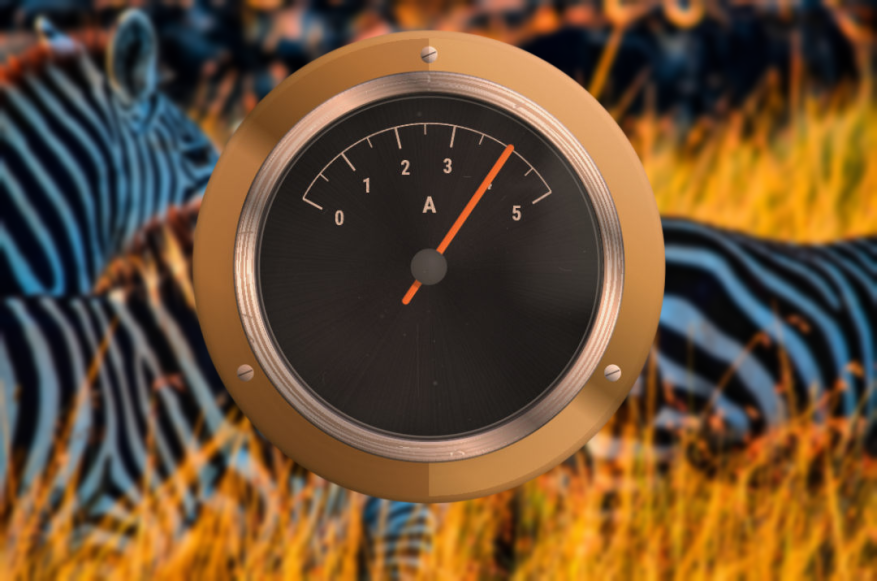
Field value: 4 (A)
